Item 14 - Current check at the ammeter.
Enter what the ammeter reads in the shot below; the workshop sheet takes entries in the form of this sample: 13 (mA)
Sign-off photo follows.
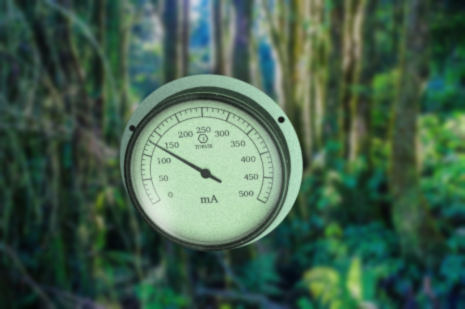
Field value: 130 (mA)
